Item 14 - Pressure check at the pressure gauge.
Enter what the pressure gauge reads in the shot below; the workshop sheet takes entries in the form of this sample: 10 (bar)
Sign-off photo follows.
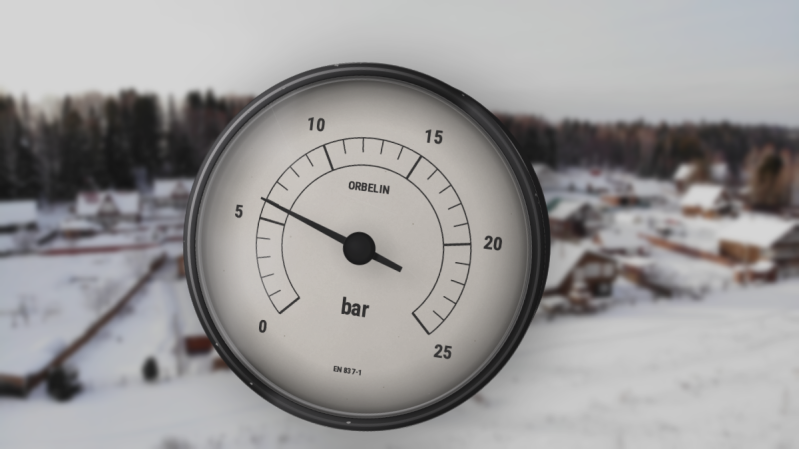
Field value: 6 (bar)
